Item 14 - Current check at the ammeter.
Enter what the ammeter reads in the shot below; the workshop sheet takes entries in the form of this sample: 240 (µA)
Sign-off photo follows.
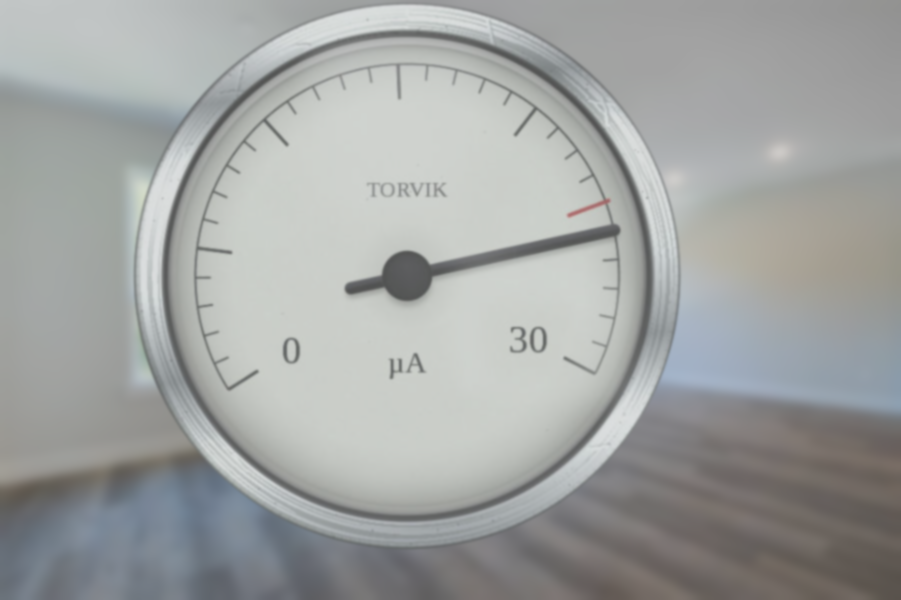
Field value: 25 (µA)
